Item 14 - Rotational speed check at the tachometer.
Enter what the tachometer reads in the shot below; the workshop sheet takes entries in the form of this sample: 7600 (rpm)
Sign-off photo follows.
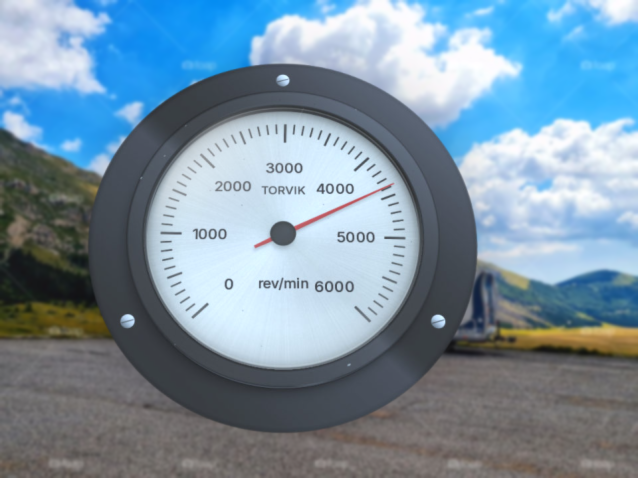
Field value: 4400 (rpm)
